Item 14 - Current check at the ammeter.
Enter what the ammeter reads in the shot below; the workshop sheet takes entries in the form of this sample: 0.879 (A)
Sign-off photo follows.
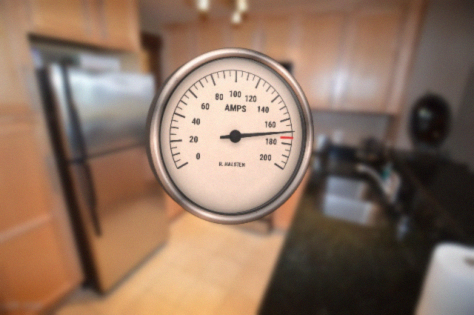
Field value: 170 (A)
